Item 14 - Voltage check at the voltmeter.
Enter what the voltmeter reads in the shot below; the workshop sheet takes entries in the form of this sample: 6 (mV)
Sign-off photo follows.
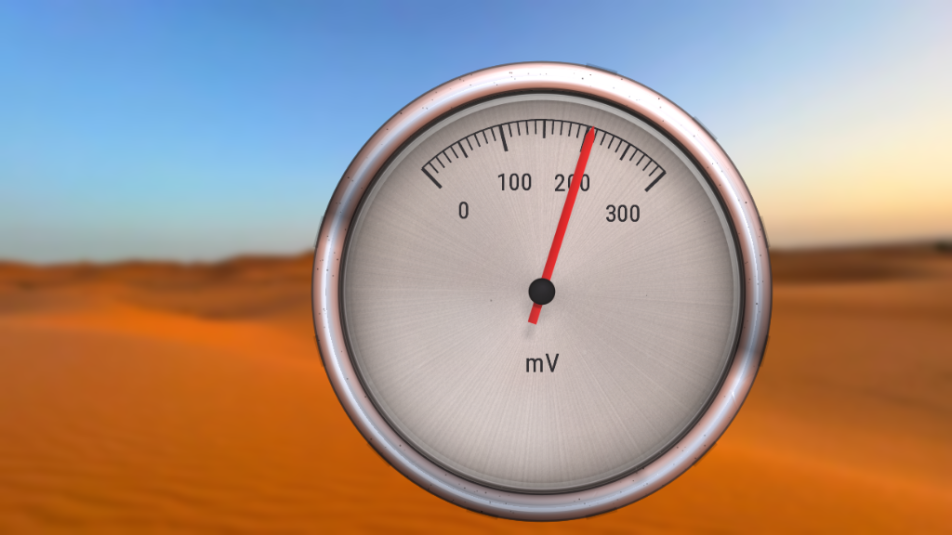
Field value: 205 (mV)
